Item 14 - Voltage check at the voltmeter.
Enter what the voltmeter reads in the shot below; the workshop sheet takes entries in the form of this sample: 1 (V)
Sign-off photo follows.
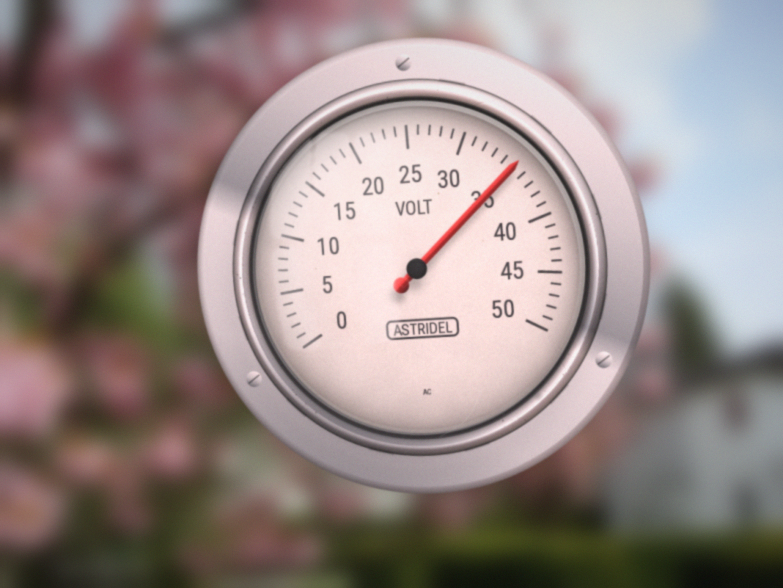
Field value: 35 (V)
